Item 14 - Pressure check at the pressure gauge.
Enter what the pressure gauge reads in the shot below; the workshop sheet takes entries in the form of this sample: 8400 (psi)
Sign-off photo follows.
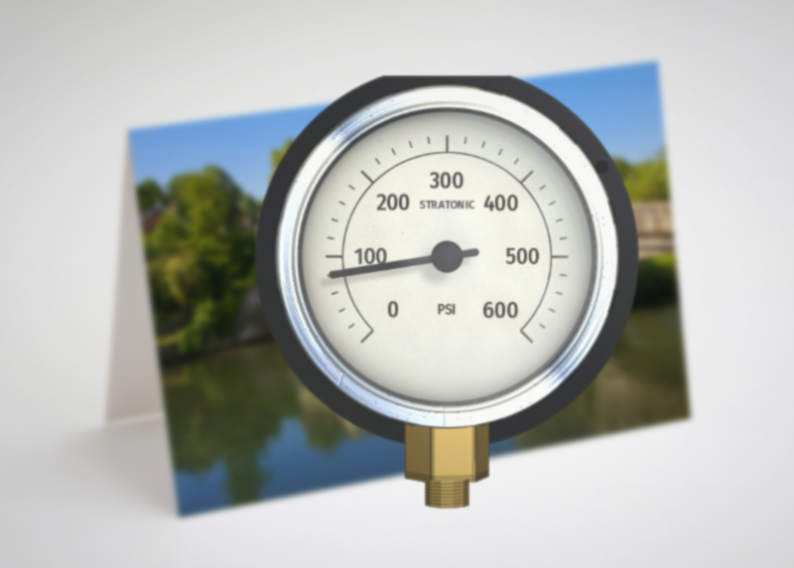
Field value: 80 (psi)
